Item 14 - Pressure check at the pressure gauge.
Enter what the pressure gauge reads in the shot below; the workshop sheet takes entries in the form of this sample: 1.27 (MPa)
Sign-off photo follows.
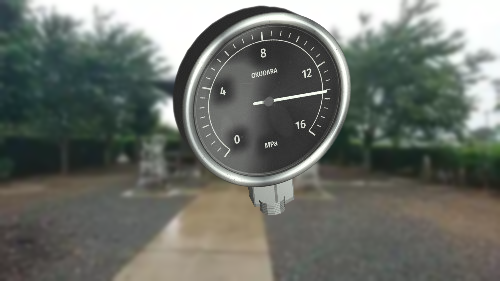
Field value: 13.5 (MPa)
